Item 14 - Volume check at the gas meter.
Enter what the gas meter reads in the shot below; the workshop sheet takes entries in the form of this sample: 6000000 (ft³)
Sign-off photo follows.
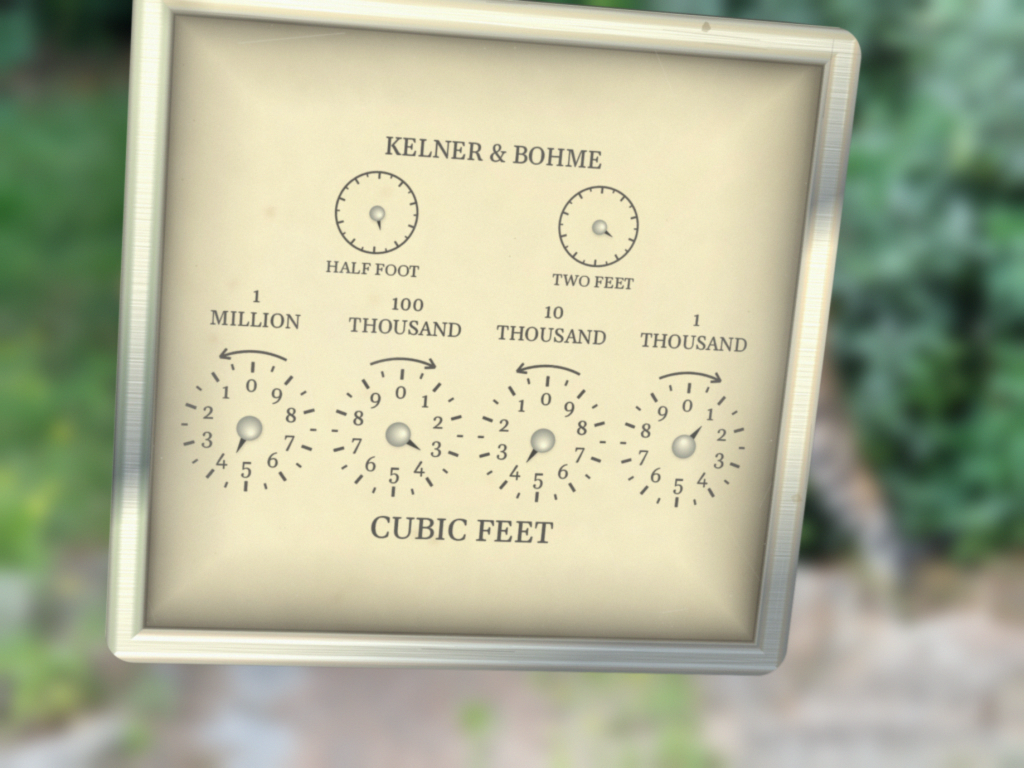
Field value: 434100 (ft³)
